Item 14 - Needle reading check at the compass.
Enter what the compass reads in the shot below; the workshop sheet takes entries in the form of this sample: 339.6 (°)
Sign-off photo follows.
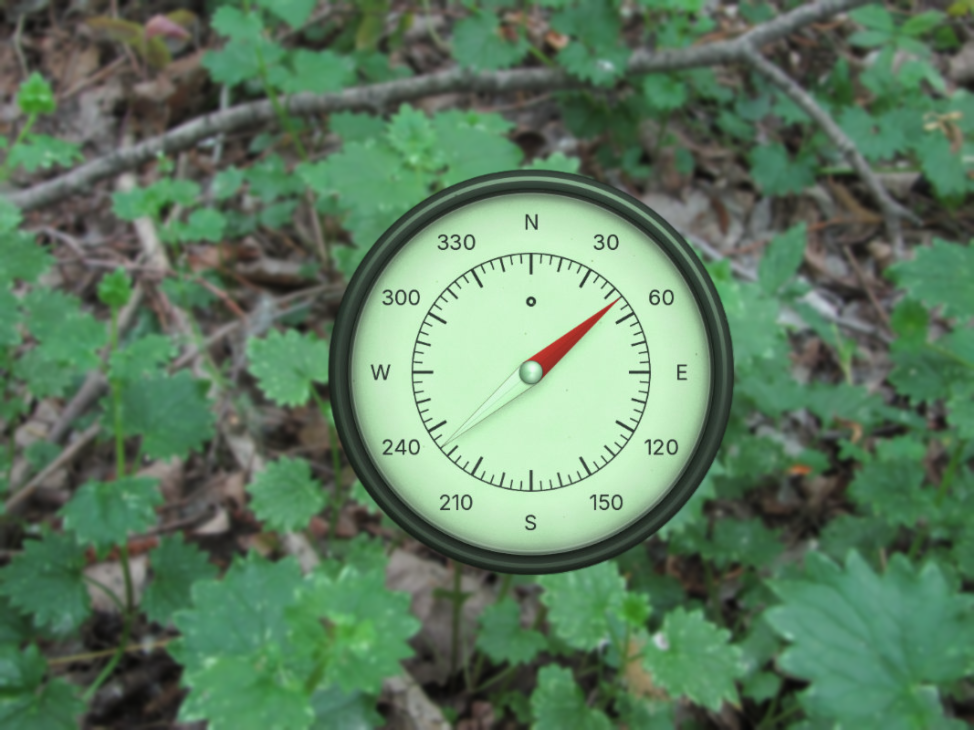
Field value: 50 (°)
